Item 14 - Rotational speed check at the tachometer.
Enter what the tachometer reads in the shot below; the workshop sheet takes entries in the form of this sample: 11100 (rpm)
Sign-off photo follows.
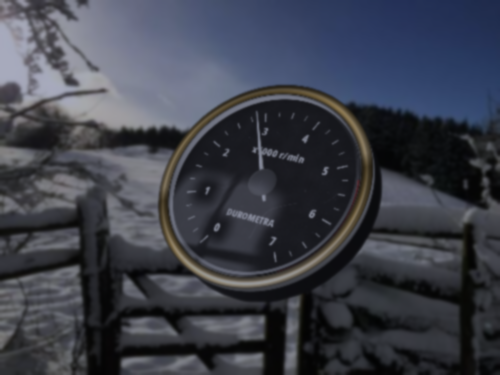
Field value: 2875 (rpm)
